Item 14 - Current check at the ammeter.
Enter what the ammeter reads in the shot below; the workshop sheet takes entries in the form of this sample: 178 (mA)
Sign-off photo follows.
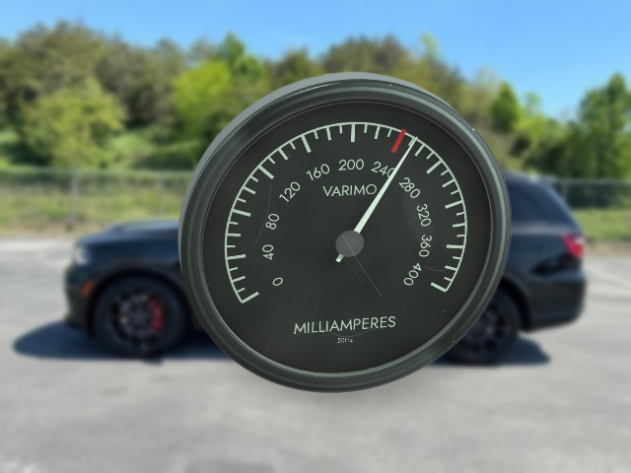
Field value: 250 (mA)
